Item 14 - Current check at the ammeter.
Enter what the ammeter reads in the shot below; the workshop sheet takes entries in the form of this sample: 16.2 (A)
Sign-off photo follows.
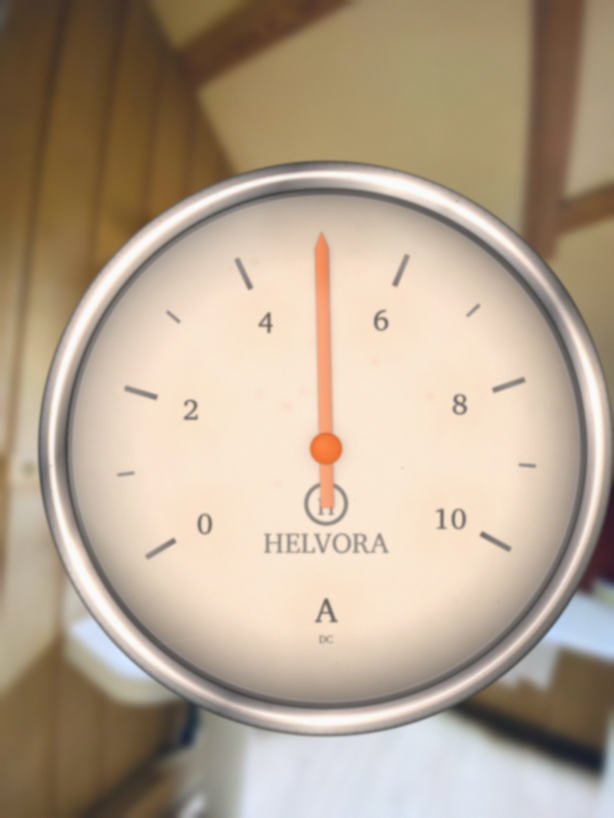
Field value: 5 (A)
